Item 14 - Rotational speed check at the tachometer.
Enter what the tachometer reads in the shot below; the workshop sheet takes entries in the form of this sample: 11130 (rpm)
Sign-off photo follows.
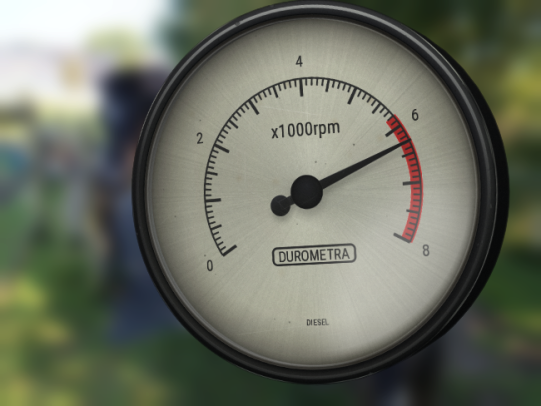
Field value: 6300 (rpm)
